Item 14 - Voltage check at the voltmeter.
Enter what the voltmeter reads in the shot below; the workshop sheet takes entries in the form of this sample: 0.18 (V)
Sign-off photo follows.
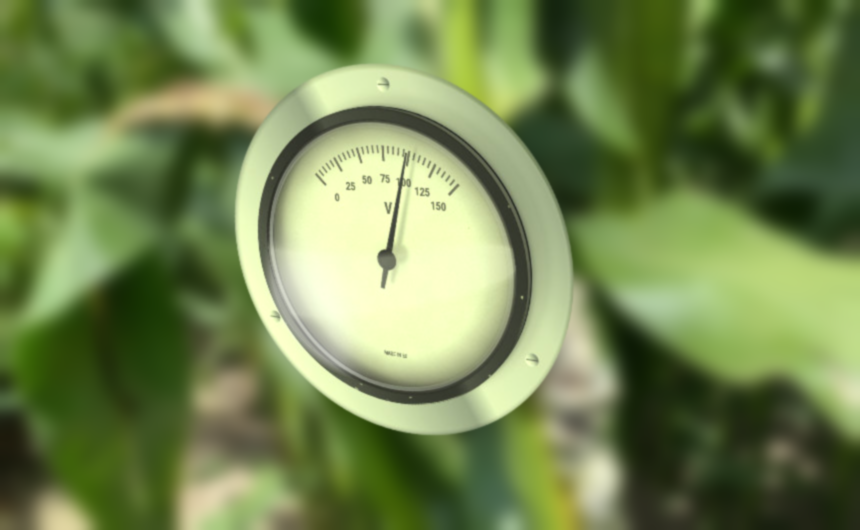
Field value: 100 (V)
